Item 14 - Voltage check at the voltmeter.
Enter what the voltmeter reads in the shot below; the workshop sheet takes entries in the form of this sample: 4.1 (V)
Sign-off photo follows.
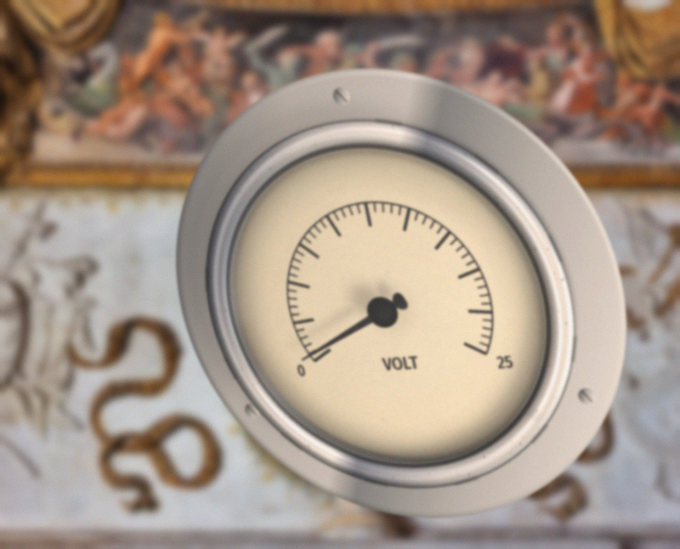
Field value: 0.5 (V)
